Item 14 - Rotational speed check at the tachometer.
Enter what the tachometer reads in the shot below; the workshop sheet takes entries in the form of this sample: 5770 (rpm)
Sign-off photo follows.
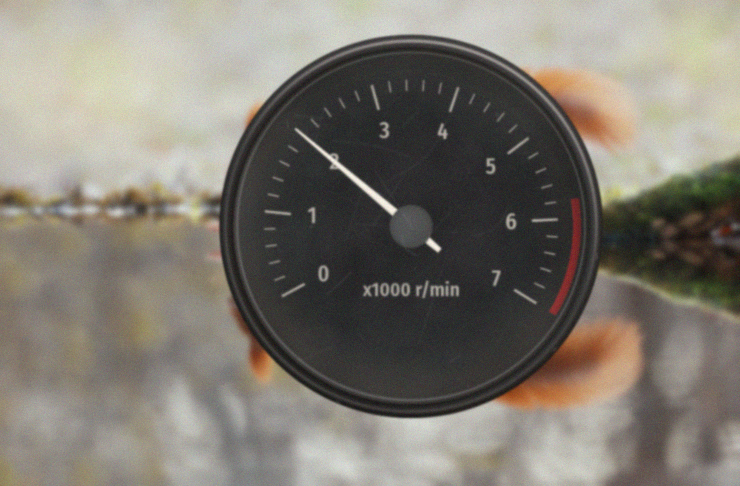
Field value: 2000 (rpm)
